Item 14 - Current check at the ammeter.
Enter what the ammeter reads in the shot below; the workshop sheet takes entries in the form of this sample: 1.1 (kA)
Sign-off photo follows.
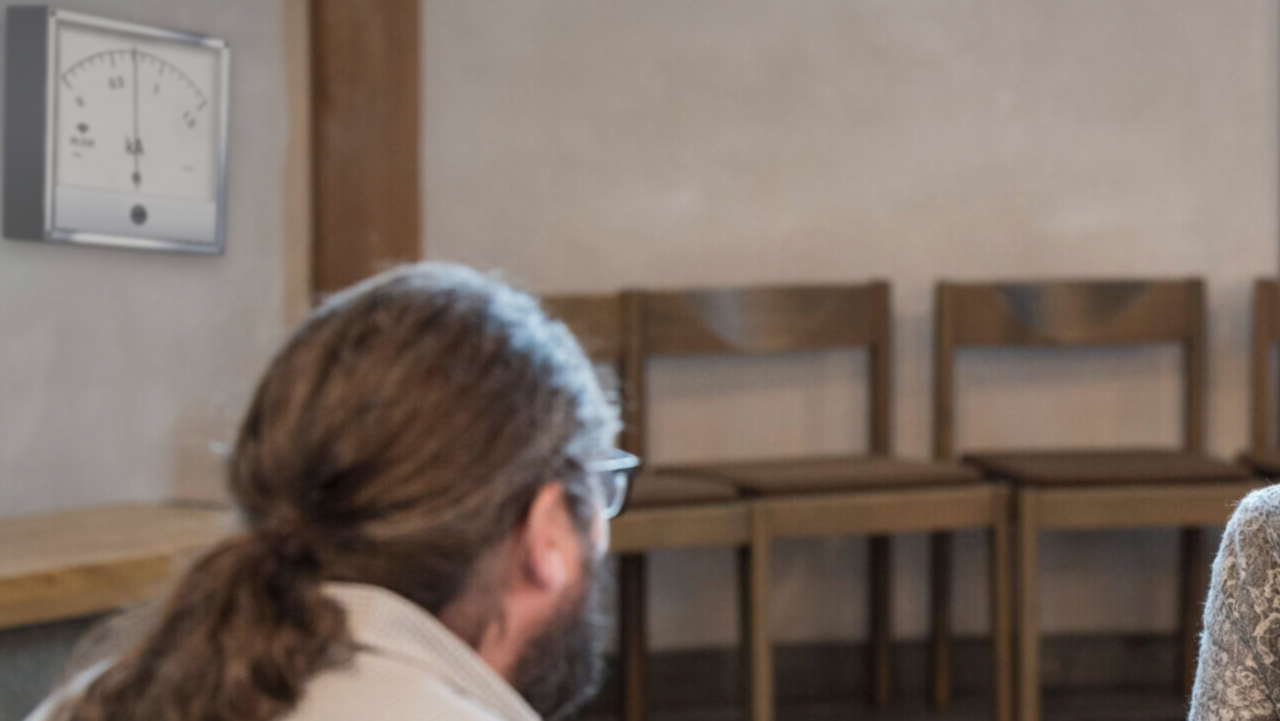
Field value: 0.7 (kA)
